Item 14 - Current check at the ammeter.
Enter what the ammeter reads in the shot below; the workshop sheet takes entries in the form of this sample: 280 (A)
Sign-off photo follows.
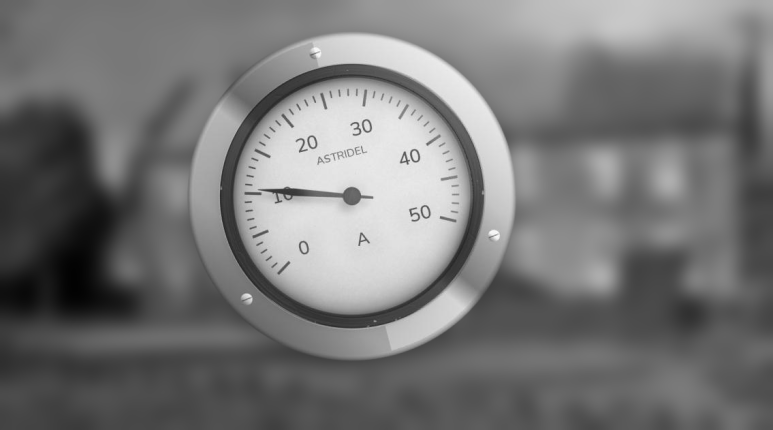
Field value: 10.5 (A)
